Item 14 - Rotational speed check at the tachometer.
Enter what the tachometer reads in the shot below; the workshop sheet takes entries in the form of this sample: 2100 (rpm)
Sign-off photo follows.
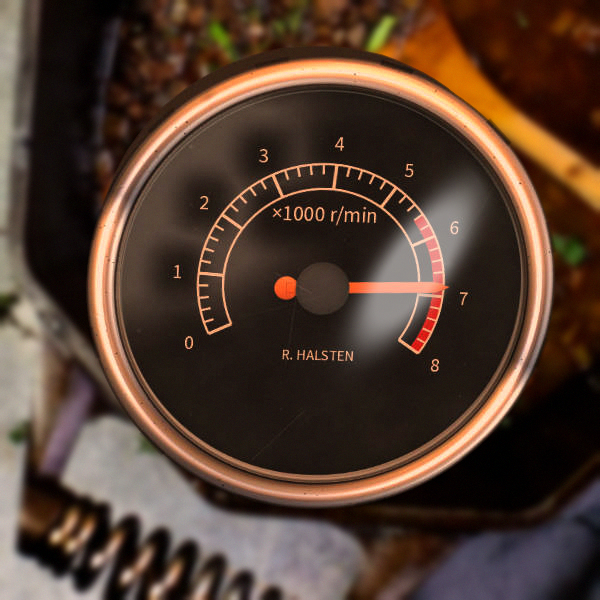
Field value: 6800 (rpm)
